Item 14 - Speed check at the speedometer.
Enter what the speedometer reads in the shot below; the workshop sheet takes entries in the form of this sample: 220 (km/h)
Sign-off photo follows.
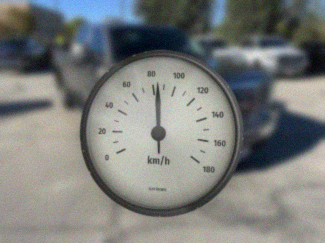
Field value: 85 (km/h)
